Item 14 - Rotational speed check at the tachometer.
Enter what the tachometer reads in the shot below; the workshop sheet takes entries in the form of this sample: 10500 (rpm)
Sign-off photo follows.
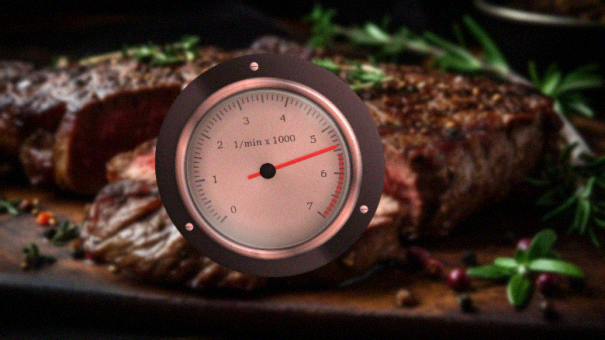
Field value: 5400 (rpm)
